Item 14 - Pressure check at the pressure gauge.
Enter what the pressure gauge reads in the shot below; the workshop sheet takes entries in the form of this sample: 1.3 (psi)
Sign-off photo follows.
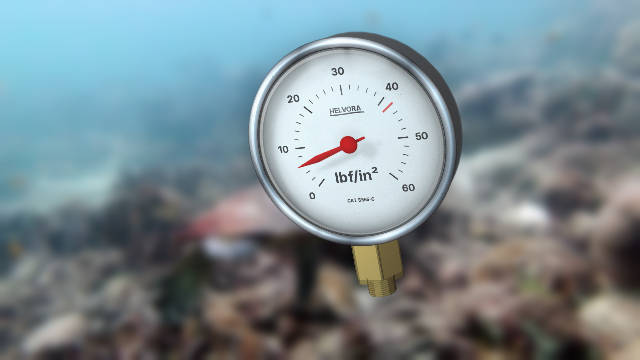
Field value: 6 (psi)
